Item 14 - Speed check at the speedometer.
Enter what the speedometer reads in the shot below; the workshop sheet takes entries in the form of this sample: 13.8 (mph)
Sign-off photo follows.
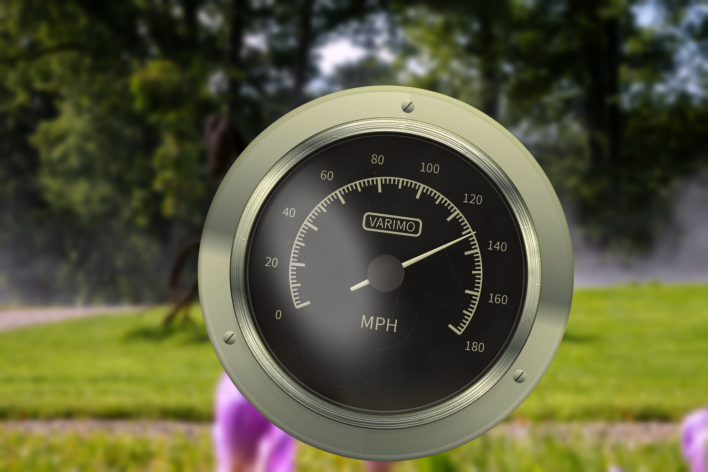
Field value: 132 (mph)
